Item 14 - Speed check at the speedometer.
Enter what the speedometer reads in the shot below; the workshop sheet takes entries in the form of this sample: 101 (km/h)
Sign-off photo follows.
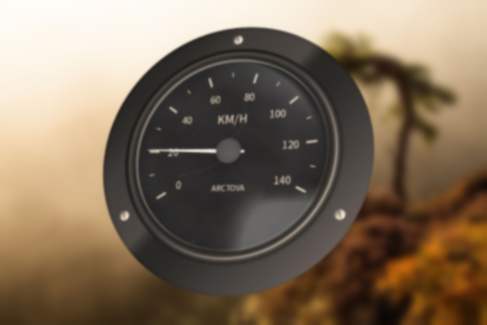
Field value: 20 (km/h)
